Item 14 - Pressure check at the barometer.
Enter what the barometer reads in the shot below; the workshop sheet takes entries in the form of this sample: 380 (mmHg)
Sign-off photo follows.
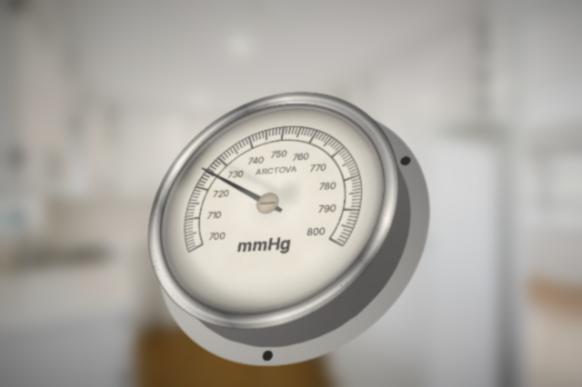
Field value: 725 (mmHg)
